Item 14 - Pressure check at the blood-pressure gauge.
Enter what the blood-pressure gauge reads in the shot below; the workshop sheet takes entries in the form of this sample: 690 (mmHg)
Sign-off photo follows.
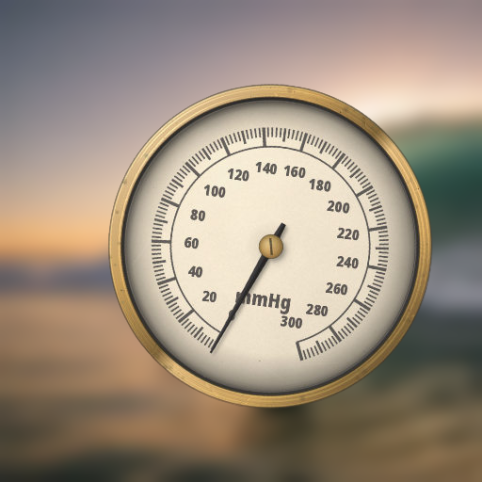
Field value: 0 (mmHg)
